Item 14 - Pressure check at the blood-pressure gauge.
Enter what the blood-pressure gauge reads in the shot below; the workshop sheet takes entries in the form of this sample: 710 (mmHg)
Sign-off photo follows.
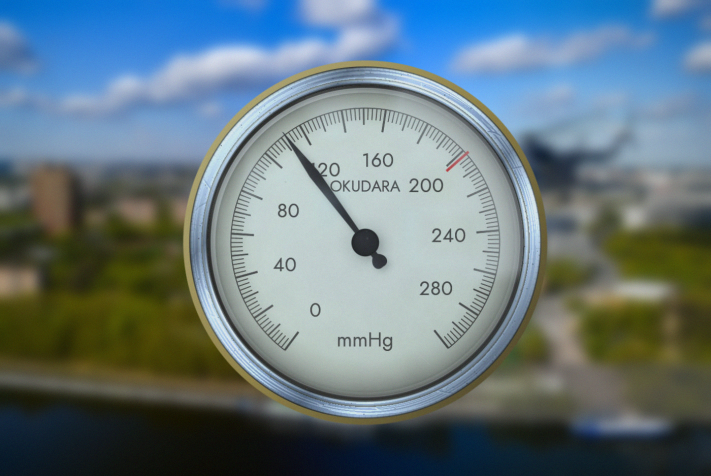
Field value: 112 (mmHg)
